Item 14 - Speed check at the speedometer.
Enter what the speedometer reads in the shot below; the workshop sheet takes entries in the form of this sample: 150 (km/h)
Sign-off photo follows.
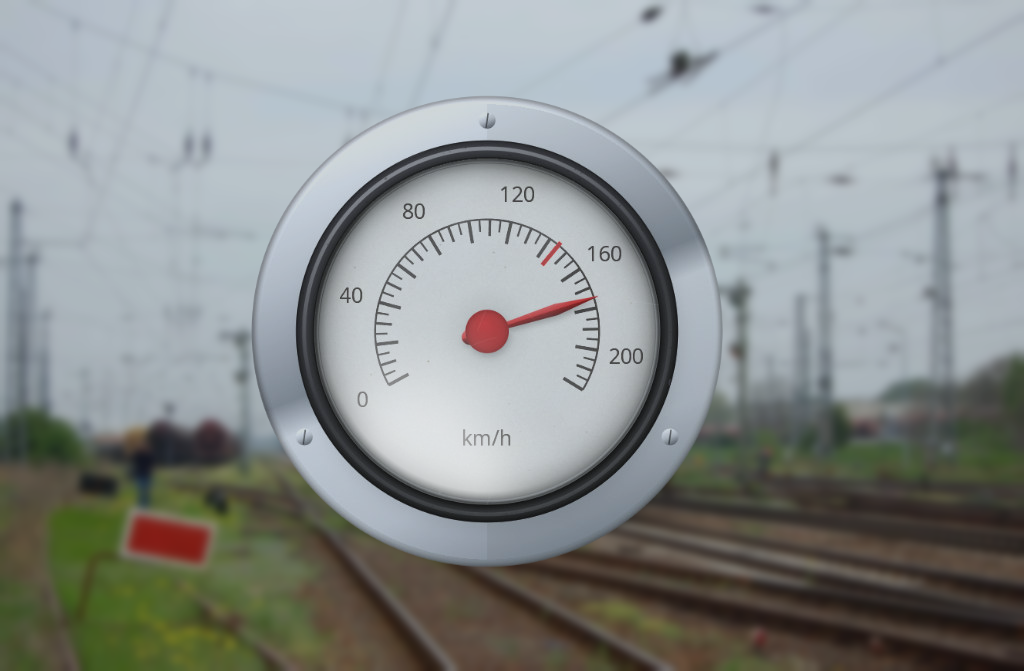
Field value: 175 (km/h)
